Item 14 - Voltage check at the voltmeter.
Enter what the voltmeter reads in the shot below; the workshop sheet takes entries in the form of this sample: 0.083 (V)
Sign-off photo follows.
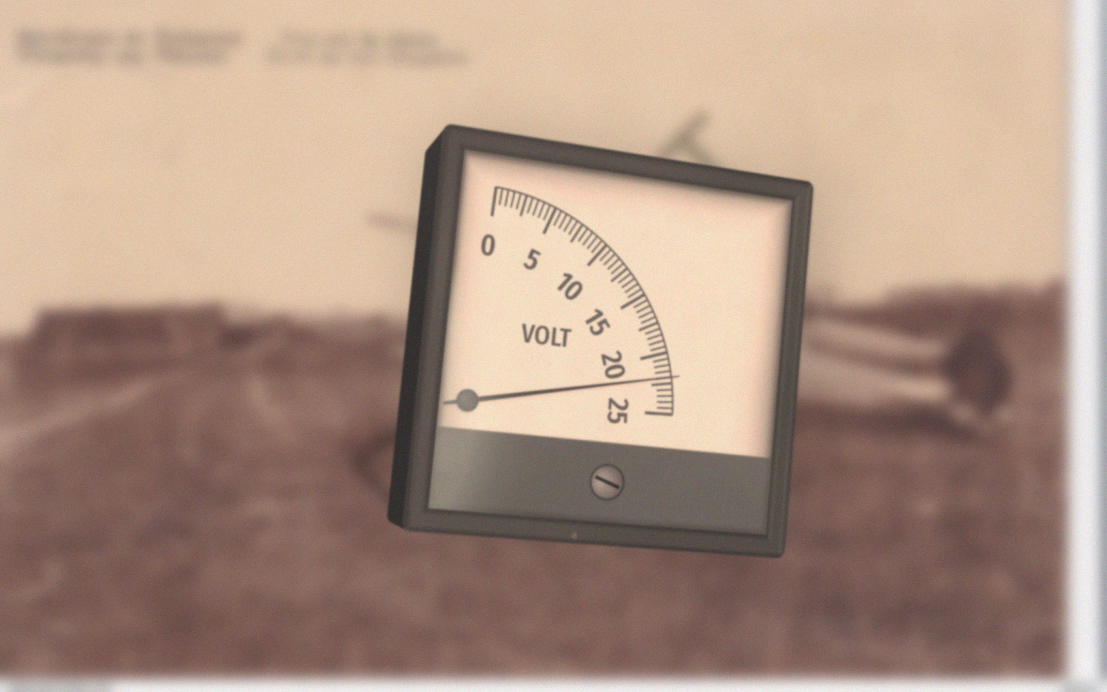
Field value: 22 (V)
